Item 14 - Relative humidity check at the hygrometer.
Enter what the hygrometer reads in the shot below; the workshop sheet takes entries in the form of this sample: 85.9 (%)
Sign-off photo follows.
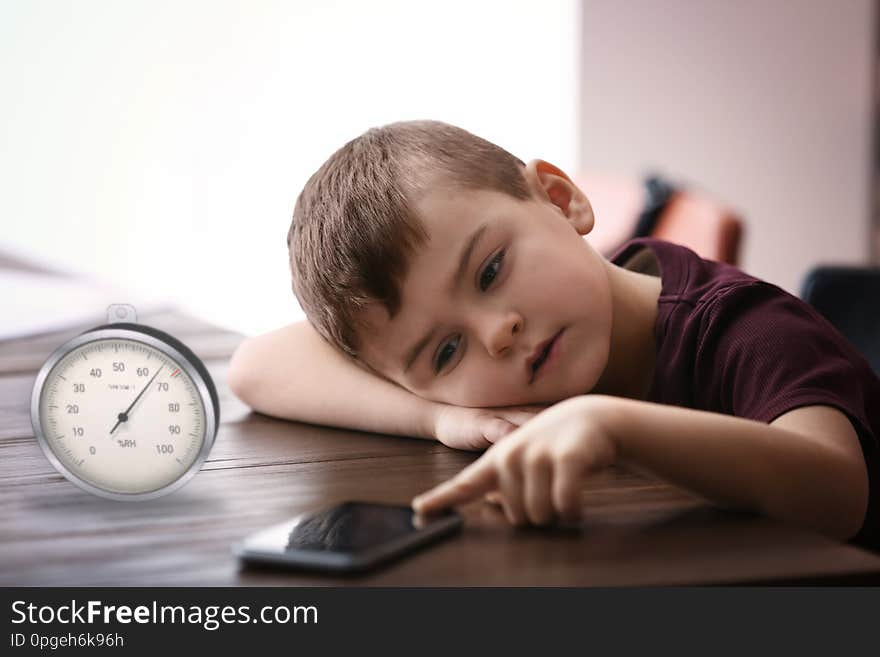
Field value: 65 (%)
